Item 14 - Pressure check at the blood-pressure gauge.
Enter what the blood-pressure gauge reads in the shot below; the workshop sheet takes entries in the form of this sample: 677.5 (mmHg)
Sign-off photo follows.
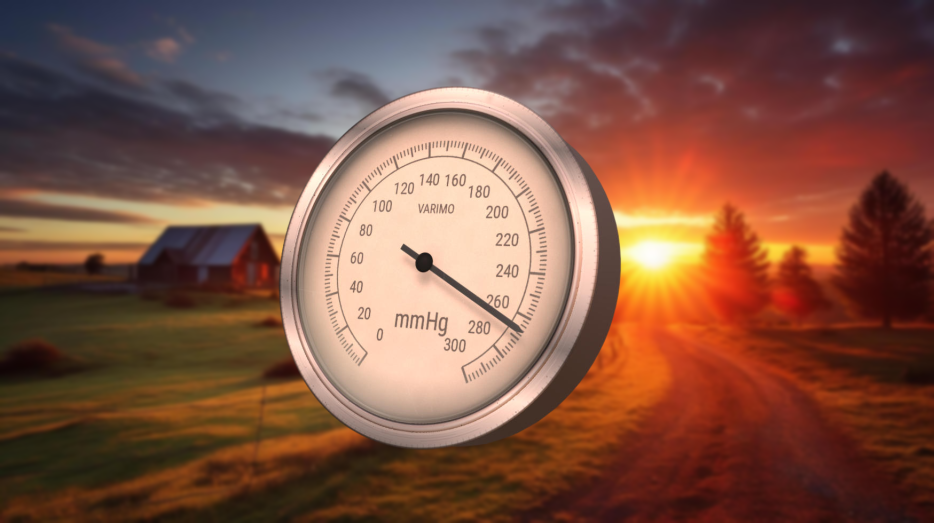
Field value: 266 (mmHg)
